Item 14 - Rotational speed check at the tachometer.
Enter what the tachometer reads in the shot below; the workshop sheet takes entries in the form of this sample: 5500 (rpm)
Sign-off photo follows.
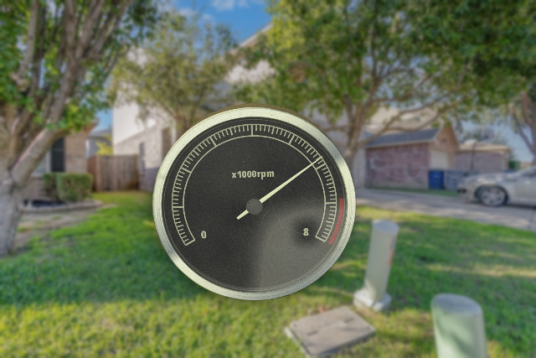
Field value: 5800 (rpm)
